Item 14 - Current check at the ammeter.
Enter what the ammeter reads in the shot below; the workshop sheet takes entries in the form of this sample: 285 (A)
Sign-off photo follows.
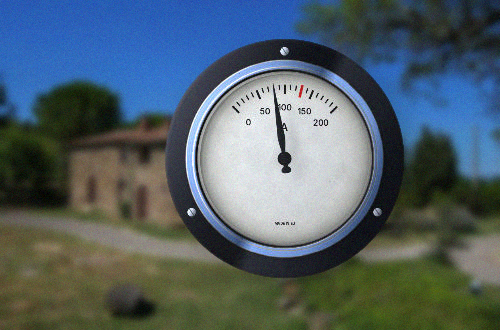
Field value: 80 (A)
